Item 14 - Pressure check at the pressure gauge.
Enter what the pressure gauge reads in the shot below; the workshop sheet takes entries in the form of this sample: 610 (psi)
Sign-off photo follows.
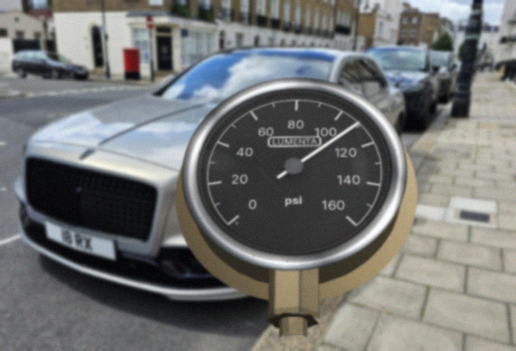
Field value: 110 (psi)
